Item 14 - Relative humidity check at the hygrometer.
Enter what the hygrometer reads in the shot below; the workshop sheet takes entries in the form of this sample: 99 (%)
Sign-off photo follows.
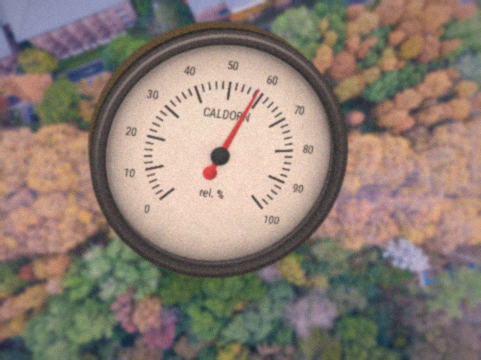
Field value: 58 (%)
